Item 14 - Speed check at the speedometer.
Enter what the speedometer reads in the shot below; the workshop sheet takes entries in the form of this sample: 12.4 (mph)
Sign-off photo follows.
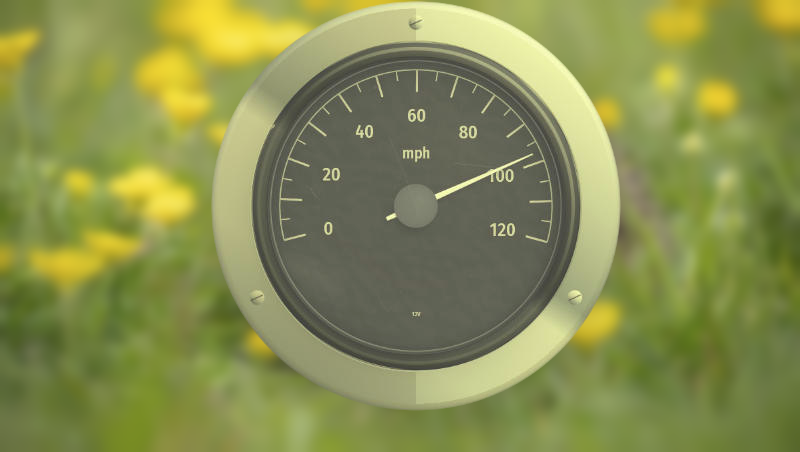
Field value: 97.5 (mph)
